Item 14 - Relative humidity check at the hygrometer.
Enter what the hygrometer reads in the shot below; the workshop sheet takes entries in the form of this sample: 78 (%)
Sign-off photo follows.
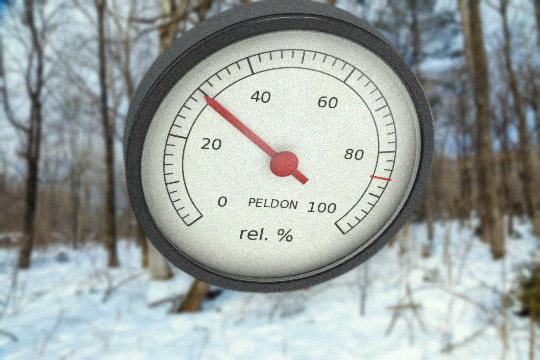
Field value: 30 (%)
